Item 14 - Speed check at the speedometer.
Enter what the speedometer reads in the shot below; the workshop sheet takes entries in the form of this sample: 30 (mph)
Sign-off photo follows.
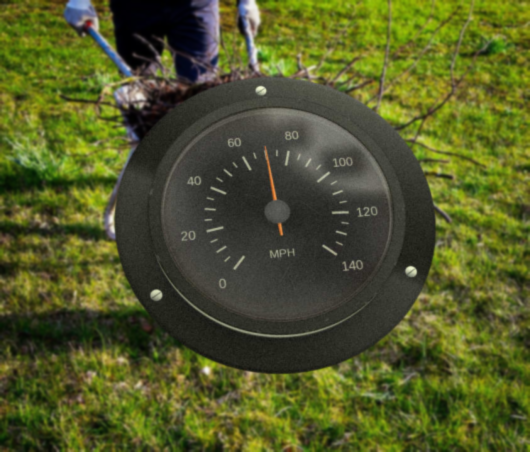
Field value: 70 (mph)
